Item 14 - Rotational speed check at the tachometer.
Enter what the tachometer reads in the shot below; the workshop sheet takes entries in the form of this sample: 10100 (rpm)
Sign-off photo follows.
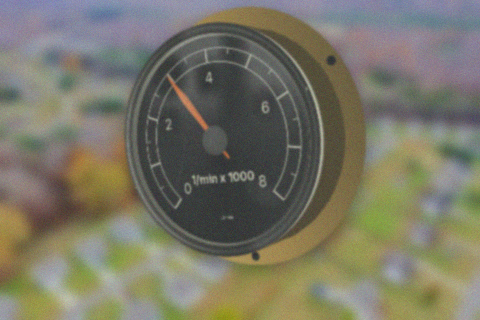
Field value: 3000 (rpm)
